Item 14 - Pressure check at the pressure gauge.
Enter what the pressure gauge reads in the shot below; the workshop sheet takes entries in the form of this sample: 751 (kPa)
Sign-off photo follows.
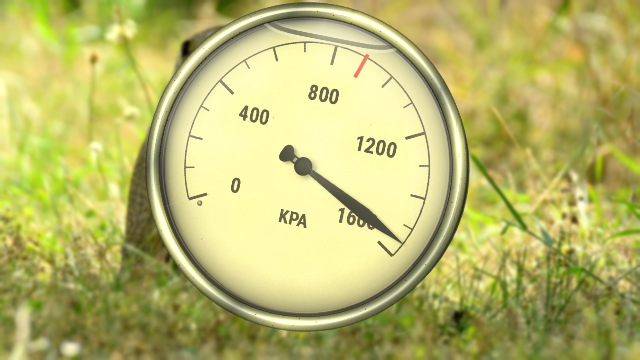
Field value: 1550 (kPa)
